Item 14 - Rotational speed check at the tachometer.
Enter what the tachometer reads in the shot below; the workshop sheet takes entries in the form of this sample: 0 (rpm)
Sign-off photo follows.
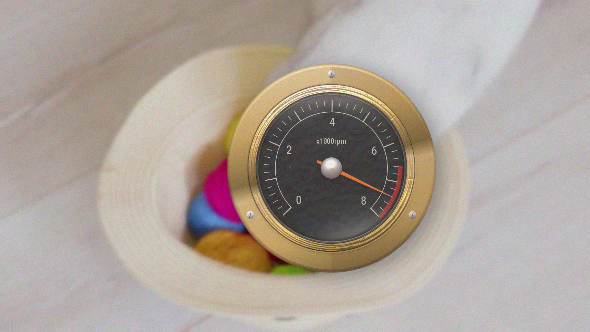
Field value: 7400 (rpm)
